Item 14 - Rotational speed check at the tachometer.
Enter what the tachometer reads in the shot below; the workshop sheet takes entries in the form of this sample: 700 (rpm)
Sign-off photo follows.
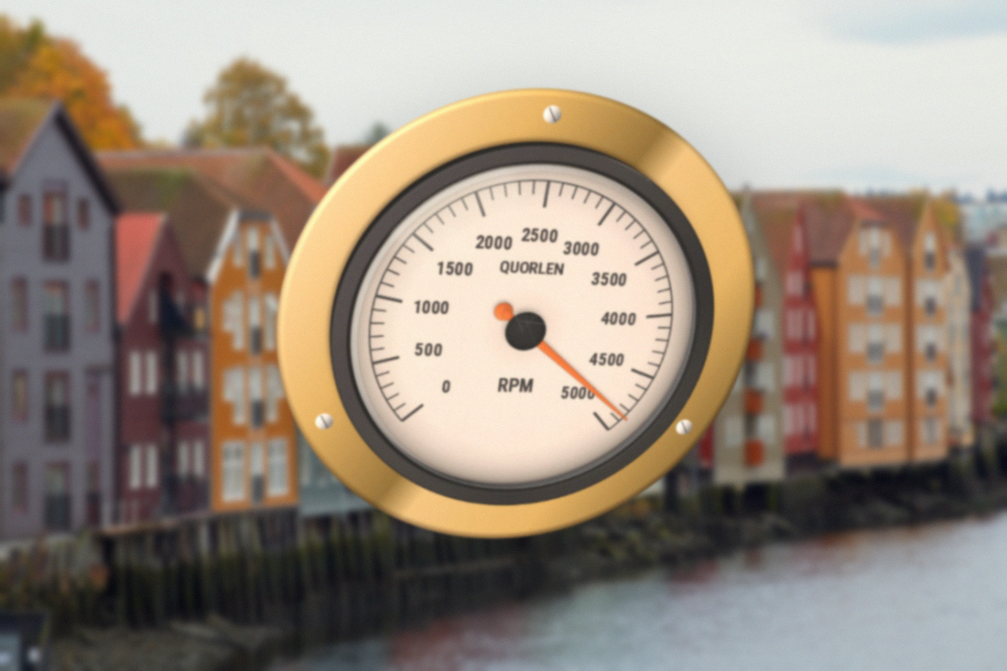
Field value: 4850 (rpm)
